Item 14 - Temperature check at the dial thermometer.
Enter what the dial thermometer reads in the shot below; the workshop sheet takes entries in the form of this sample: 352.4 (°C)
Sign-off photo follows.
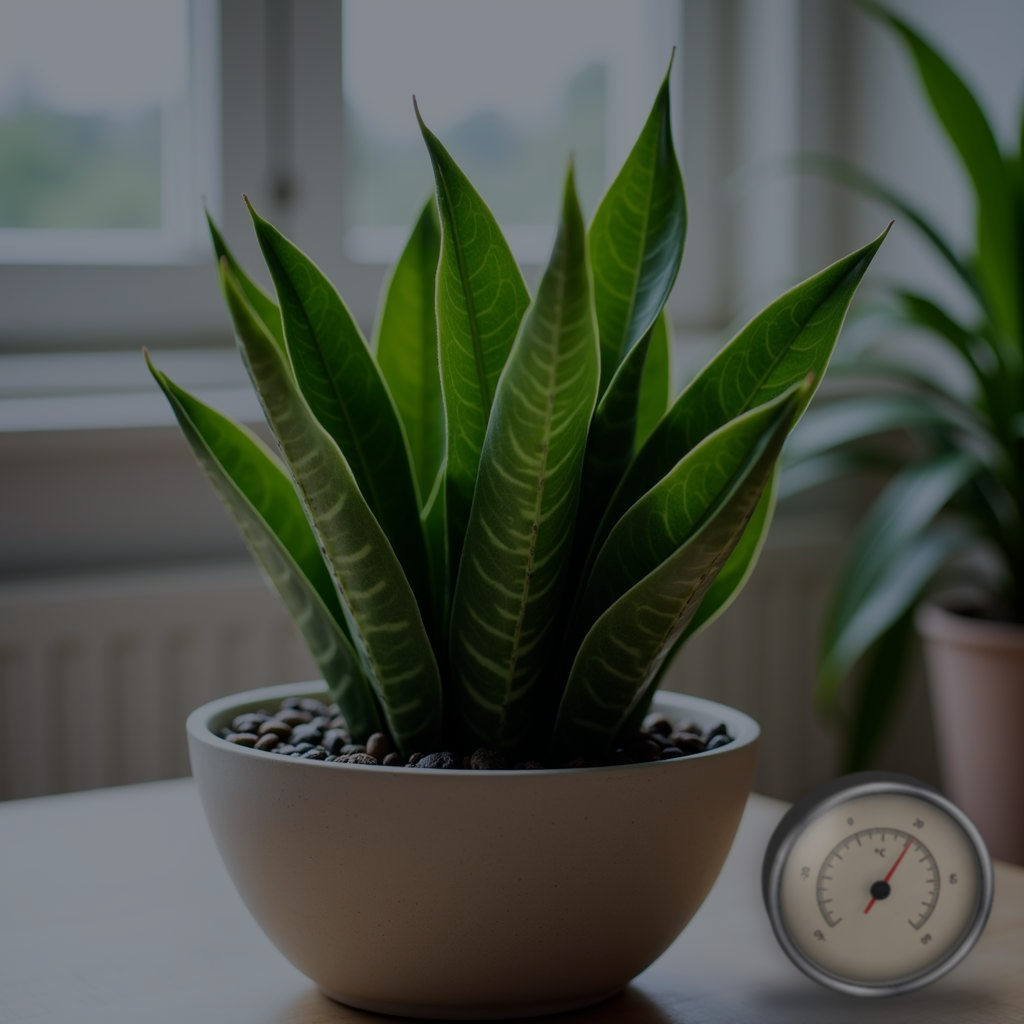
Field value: 20 (°C)
